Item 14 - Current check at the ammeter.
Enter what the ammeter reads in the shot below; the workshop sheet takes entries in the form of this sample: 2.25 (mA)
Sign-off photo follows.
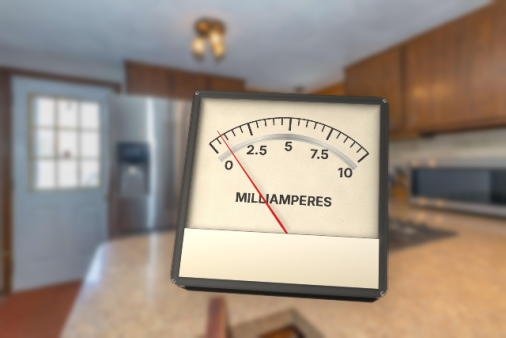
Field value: 0.75 (mA)
